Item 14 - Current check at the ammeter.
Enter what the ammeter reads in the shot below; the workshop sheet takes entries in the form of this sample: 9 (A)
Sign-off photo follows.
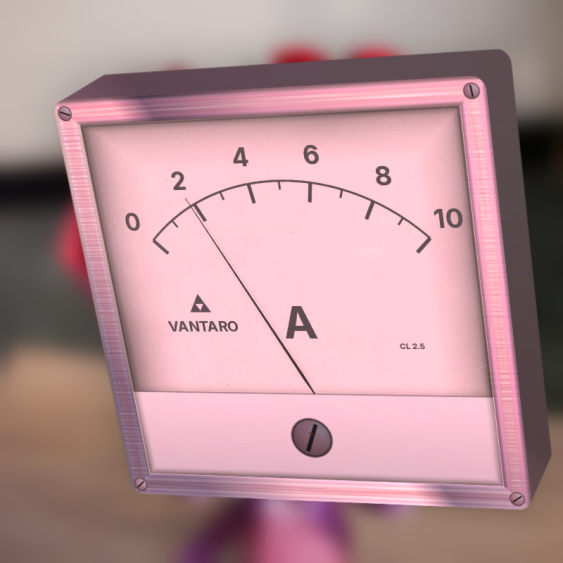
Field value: 2 (A)
